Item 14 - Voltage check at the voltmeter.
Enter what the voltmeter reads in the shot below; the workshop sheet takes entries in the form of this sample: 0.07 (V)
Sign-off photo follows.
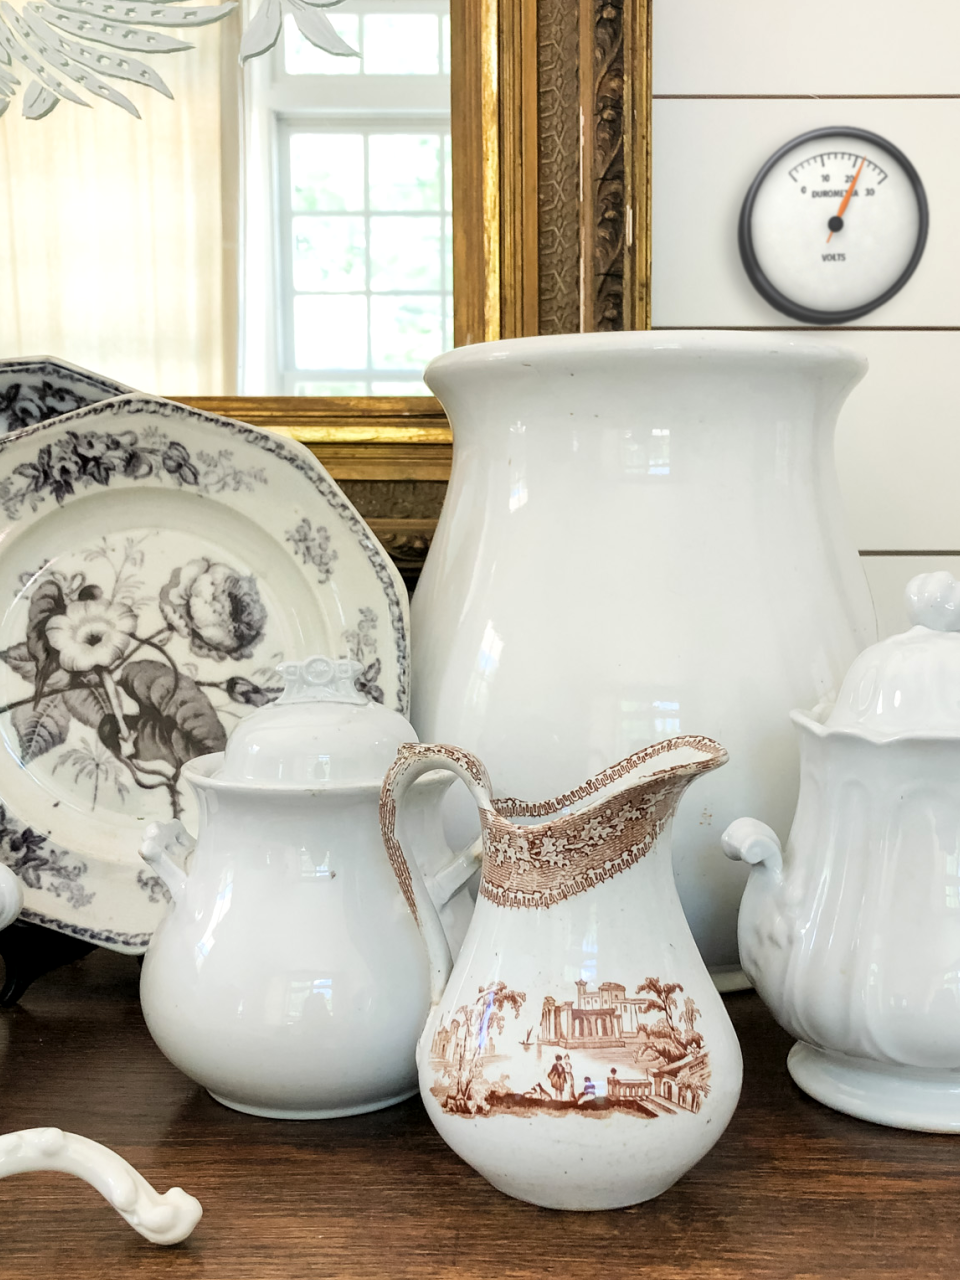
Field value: 22 (V)
